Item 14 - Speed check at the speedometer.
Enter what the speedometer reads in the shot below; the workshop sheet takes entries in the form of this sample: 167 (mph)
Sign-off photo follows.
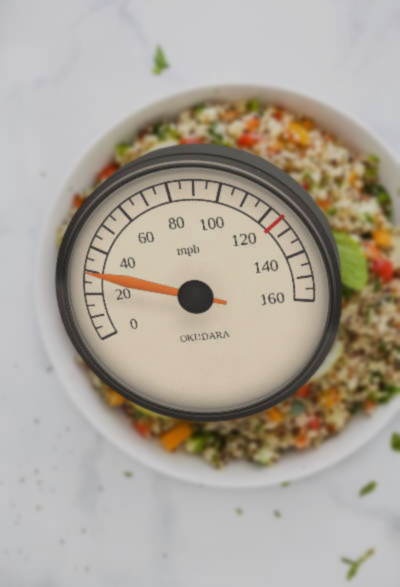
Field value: 30 (mph)
